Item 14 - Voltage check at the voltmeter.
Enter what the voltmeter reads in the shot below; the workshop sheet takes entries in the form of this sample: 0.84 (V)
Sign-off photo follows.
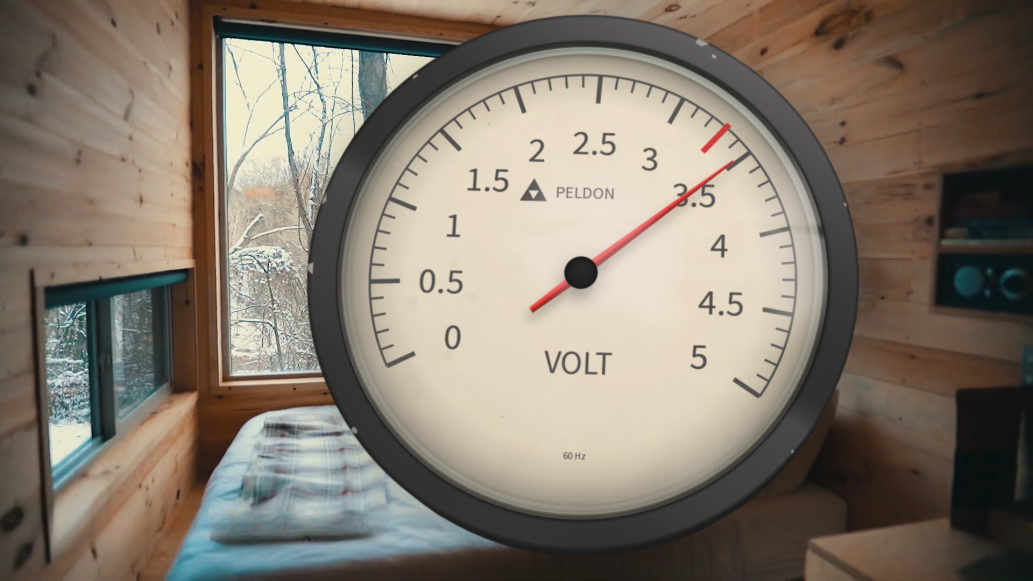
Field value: 3.5 (V)
